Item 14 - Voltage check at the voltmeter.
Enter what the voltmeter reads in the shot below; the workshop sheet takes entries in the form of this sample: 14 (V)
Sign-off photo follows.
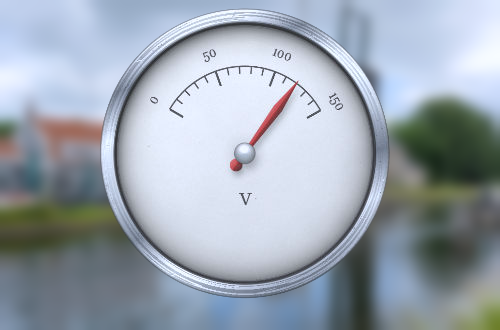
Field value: 120 (V)
